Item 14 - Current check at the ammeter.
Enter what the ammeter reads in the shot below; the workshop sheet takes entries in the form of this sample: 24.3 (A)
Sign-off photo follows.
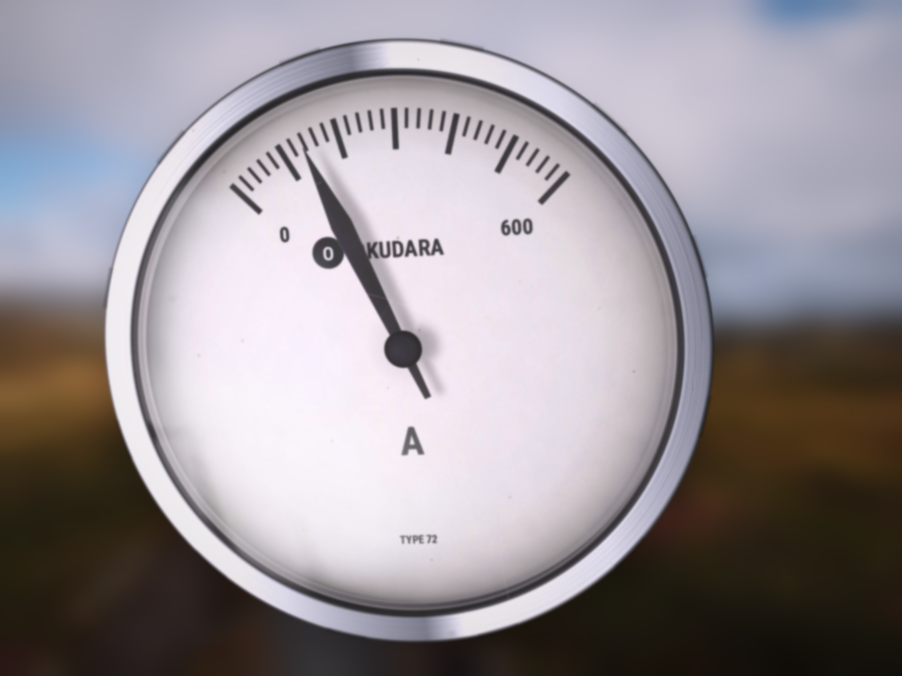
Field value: 140 (A)
